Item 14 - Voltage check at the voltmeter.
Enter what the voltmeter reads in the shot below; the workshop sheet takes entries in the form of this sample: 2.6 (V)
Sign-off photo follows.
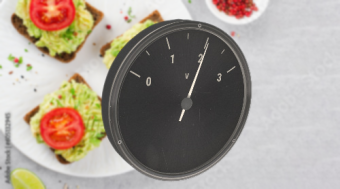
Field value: 2 (V)
